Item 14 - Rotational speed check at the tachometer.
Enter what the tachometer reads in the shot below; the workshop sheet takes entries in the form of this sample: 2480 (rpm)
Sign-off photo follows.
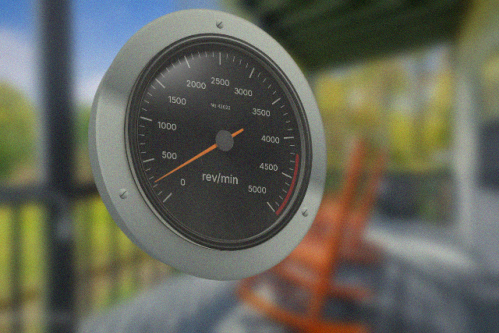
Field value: 250 (rpm)
